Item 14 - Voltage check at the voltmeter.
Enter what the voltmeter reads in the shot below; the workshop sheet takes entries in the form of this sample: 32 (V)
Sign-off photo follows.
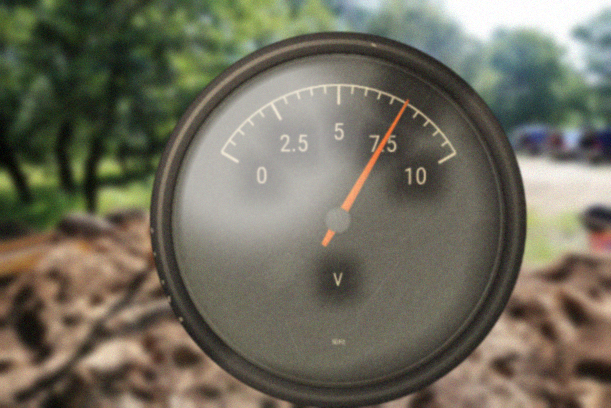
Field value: 7.5 (V)
